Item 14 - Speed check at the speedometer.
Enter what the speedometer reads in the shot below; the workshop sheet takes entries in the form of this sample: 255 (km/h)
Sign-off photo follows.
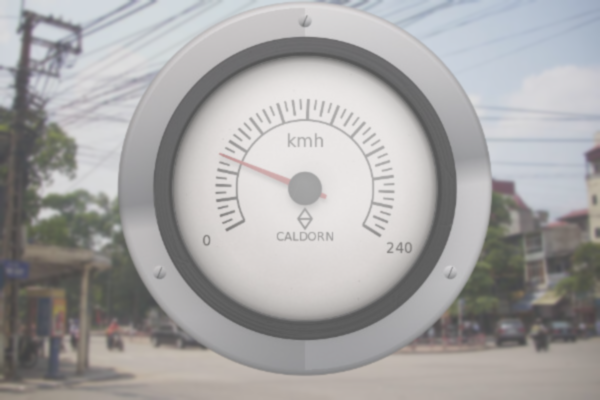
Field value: 50 (km/h)
